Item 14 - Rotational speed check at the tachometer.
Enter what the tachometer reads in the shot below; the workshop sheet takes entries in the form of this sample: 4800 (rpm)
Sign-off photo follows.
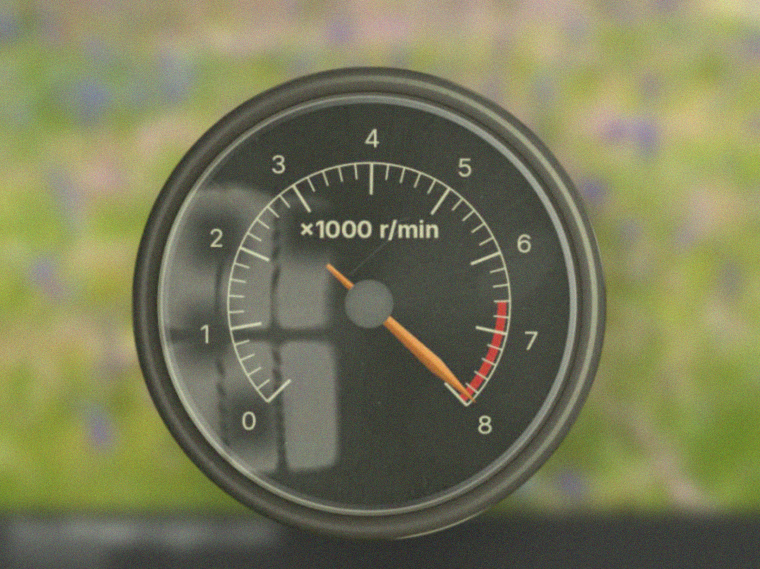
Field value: 7900 (rpm)
